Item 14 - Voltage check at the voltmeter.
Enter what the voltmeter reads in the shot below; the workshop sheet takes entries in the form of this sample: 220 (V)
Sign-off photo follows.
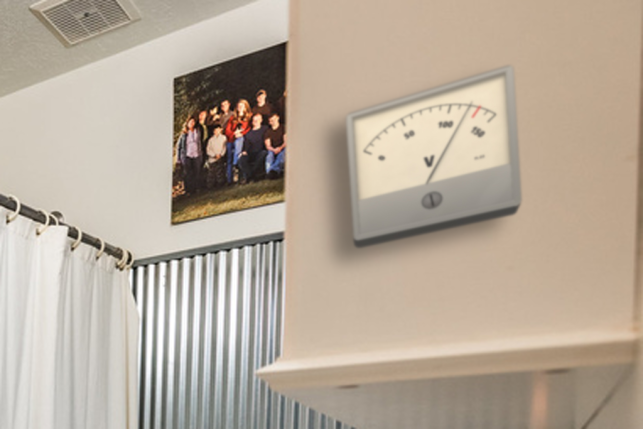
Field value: 120 (V)
